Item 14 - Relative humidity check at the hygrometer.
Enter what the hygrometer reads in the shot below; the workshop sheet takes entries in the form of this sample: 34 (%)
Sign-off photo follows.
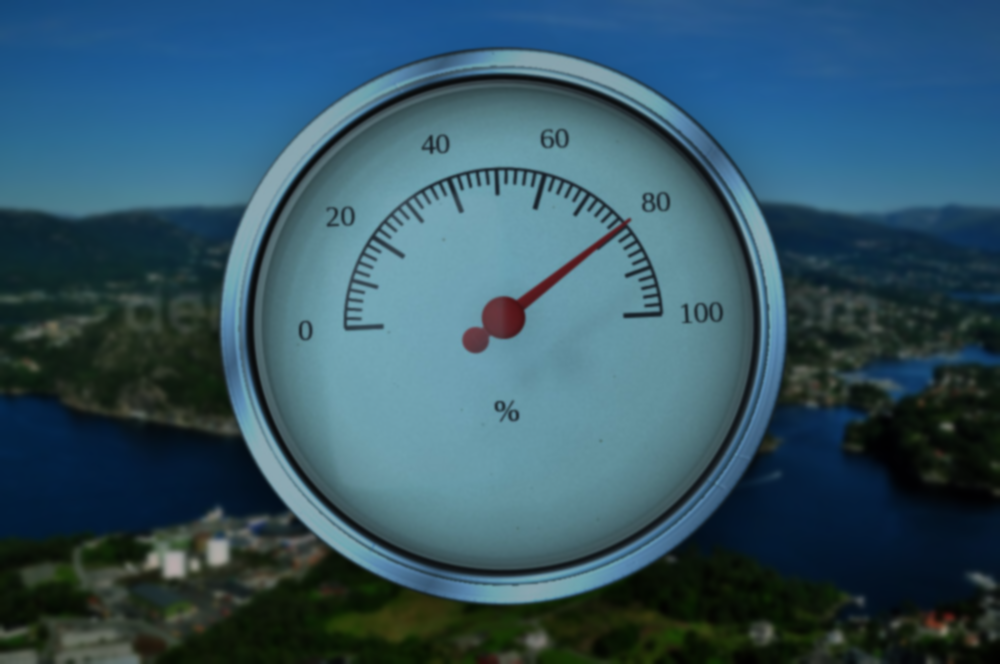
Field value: 80 (%)
